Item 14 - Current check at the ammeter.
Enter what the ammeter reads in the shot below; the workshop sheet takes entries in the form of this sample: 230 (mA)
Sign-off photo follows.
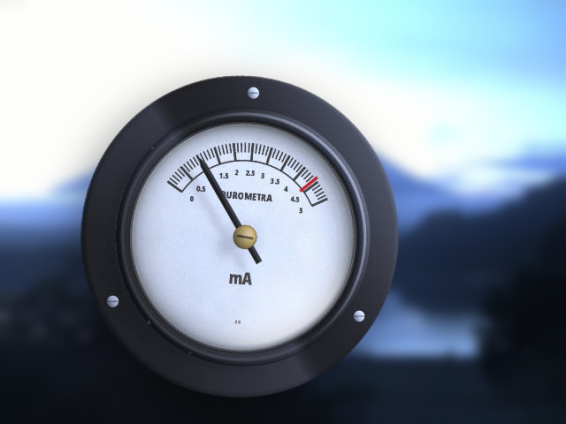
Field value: 1 (mA)
